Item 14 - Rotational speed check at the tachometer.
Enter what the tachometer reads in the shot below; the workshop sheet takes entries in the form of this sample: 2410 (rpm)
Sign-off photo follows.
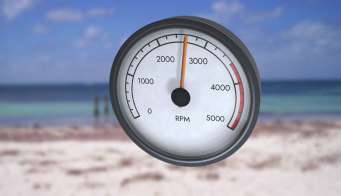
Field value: 2600 (rpm)
